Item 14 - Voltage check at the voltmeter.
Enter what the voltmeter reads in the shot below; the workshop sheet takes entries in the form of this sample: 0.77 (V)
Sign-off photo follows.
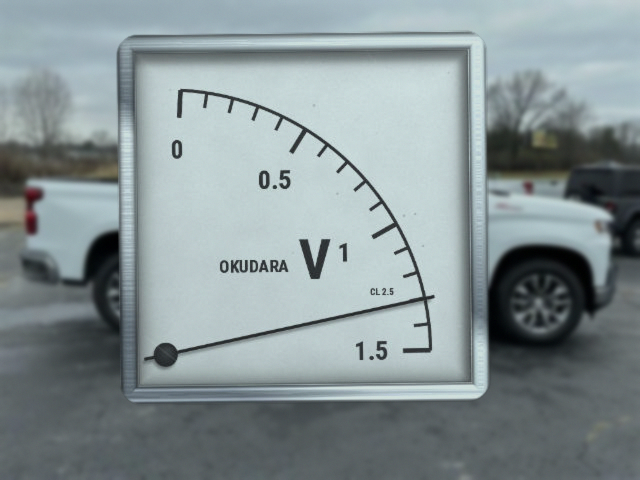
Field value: 1.3 (V)
